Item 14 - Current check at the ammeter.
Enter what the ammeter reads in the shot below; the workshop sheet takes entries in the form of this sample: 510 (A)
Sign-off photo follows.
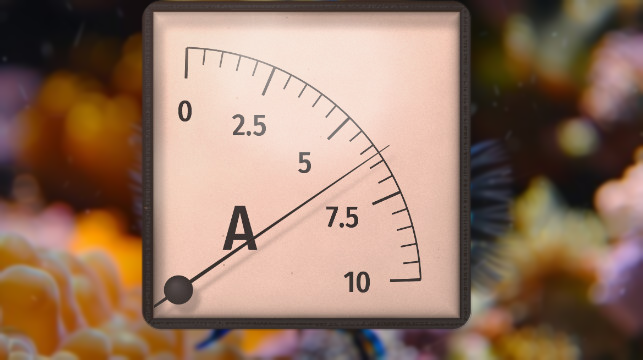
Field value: 6.25 (A)
